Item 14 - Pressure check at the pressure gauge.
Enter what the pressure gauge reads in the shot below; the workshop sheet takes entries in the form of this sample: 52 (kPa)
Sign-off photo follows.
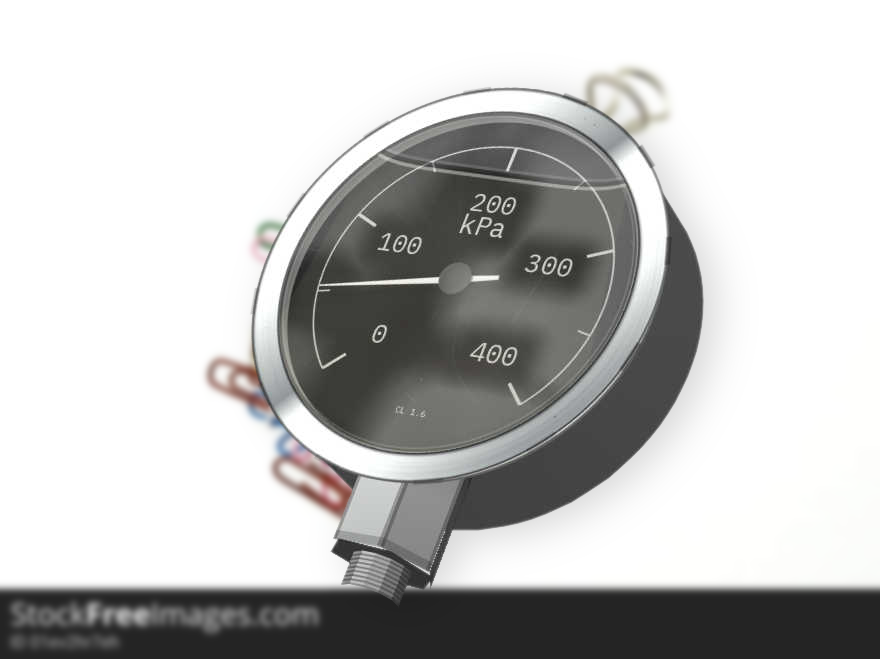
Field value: 50 (kPa)
